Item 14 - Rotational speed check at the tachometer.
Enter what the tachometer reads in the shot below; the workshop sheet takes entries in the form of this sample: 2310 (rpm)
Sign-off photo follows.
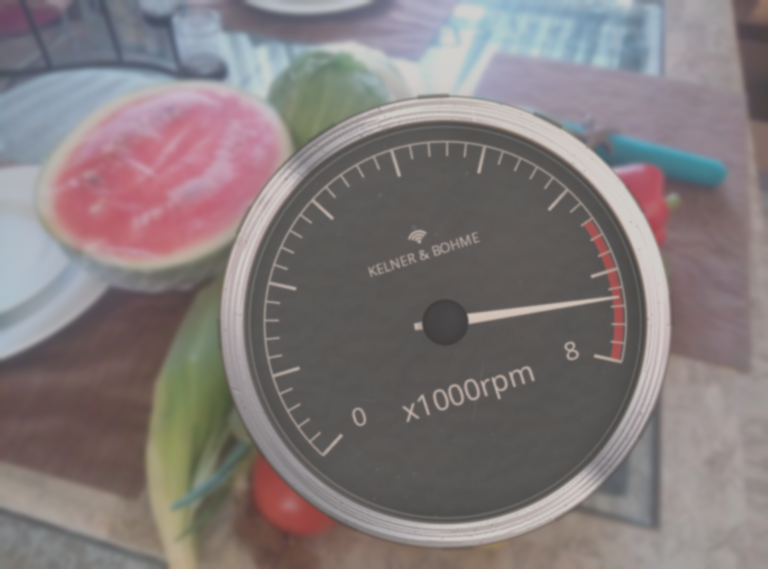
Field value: 7300 (rpm)
